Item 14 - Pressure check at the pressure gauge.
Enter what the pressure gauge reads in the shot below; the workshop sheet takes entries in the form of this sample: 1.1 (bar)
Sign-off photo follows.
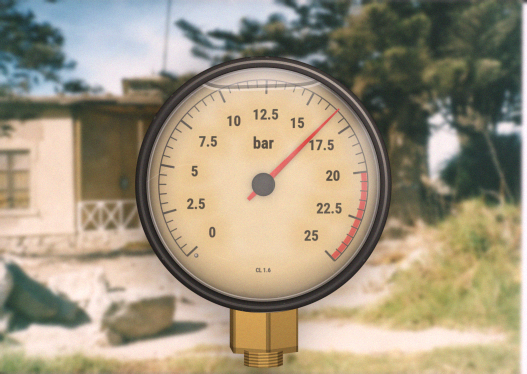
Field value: 16.5 (bar)
